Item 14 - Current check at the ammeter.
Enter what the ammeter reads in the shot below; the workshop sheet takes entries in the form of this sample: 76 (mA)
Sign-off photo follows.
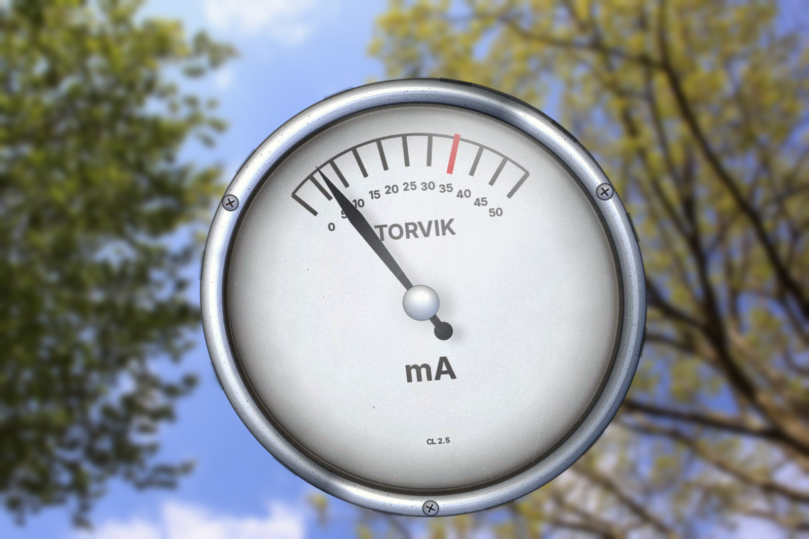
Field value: 7.5 (mA)
